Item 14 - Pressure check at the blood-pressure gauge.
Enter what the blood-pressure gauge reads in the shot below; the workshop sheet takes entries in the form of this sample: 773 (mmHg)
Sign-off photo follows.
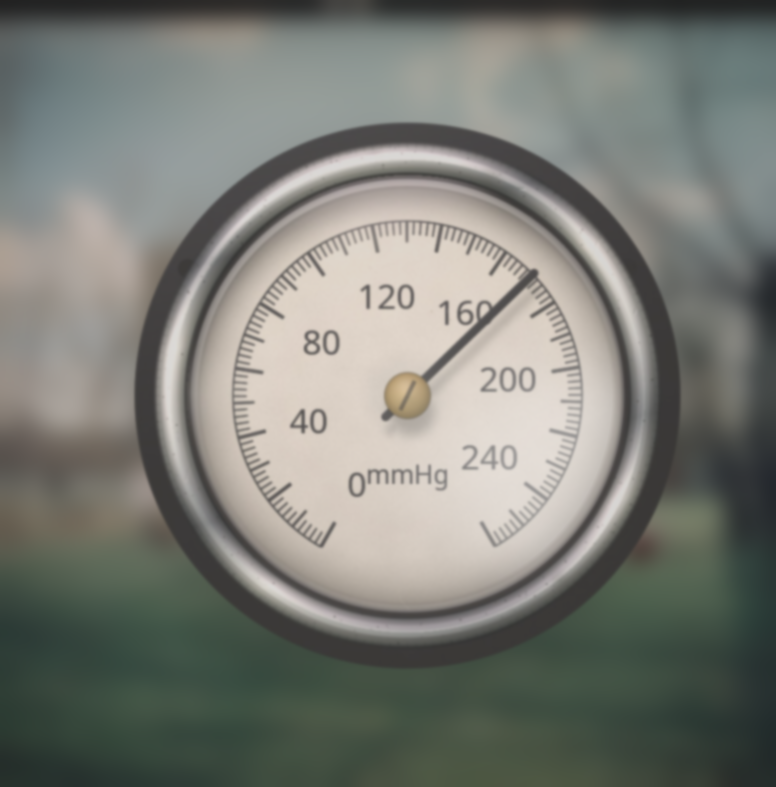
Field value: 170 (mmHg)
